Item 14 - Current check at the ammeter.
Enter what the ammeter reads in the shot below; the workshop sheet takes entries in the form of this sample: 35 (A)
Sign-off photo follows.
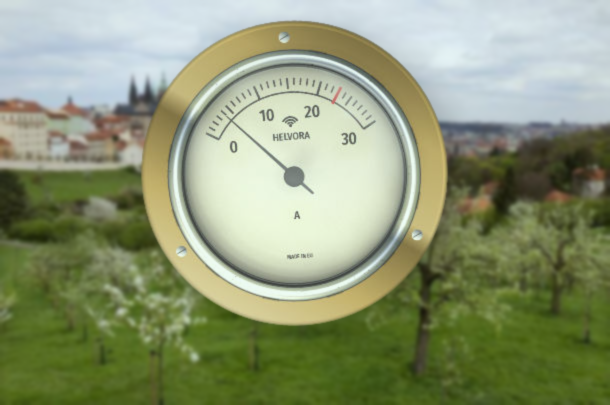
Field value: 4 (A)
